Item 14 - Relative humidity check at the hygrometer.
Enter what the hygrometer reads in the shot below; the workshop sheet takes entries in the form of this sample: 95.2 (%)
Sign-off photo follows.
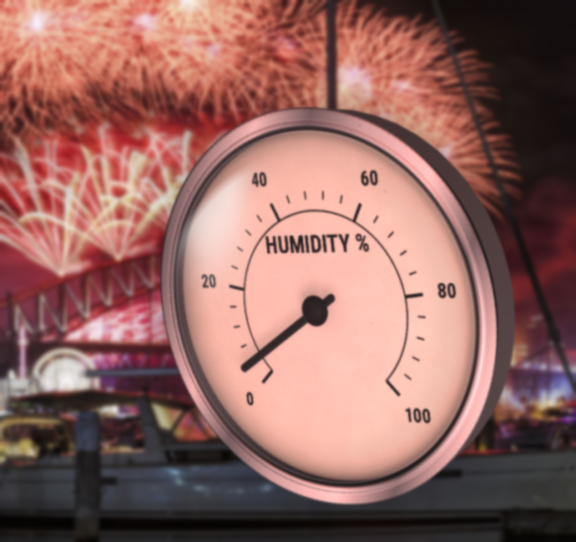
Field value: 4 (%)
